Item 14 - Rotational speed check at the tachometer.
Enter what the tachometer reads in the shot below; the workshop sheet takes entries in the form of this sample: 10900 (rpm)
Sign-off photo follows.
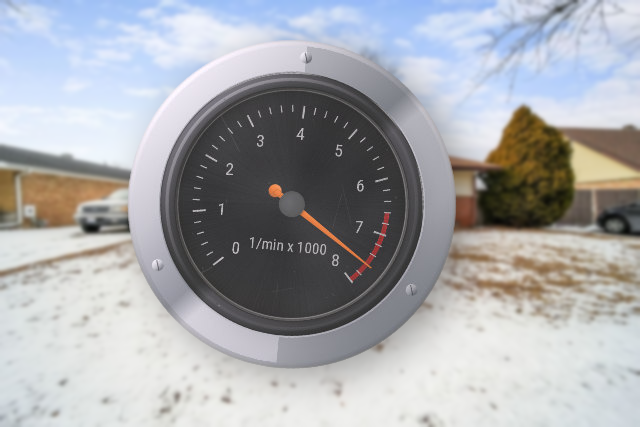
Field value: 7600 (rpm)
